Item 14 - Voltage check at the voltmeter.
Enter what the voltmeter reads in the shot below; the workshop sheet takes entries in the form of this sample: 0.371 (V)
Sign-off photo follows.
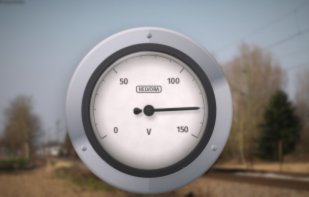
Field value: 130 (V)
